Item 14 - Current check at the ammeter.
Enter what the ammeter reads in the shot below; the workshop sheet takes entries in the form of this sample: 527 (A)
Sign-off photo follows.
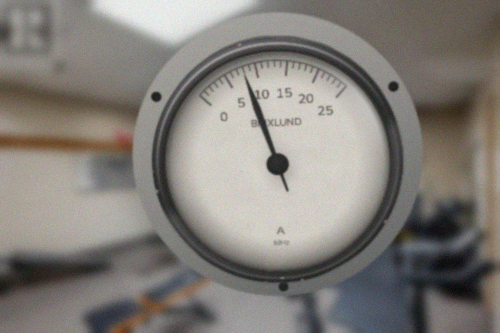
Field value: 8 (A)
